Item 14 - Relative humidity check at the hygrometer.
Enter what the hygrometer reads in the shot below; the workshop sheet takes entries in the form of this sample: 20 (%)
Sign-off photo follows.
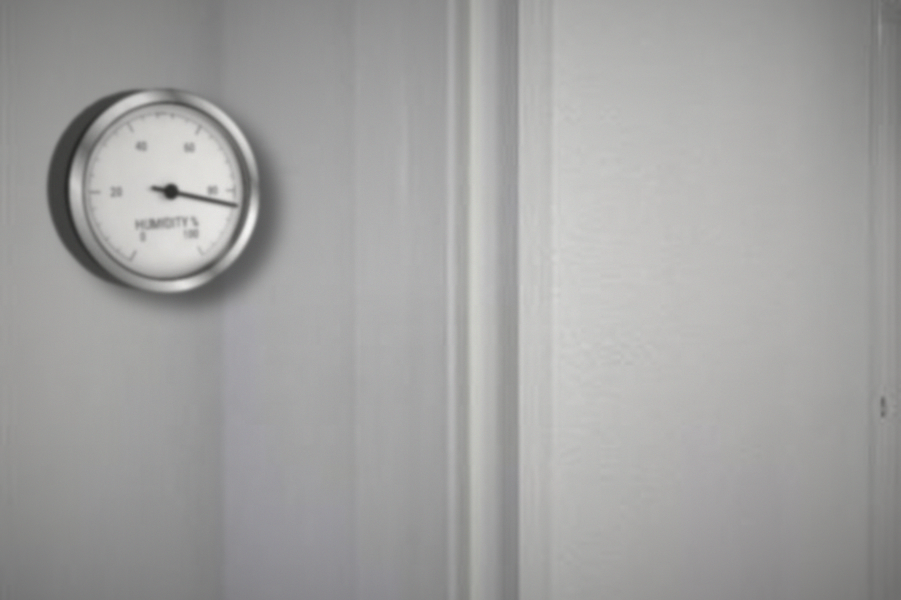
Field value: 84 (%)
